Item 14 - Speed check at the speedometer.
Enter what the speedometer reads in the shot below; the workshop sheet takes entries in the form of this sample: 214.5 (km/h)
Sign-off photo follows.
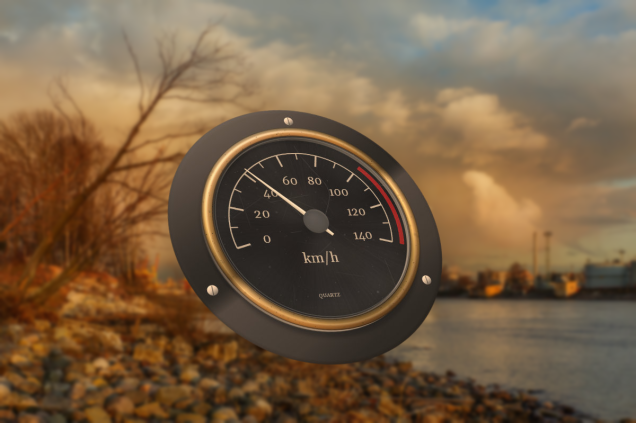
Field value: 40 (km/h)
